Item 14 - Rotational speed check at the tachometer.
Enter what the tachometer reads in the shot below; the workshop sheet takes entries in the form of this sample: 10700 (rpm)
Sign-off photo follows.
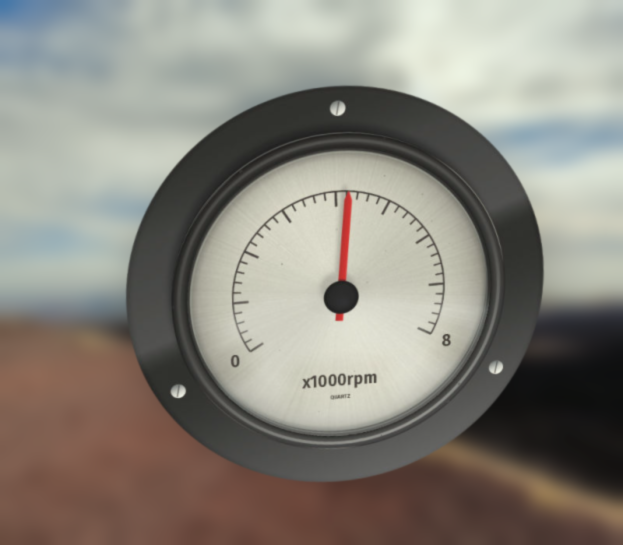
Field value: 4200 (rpm)
